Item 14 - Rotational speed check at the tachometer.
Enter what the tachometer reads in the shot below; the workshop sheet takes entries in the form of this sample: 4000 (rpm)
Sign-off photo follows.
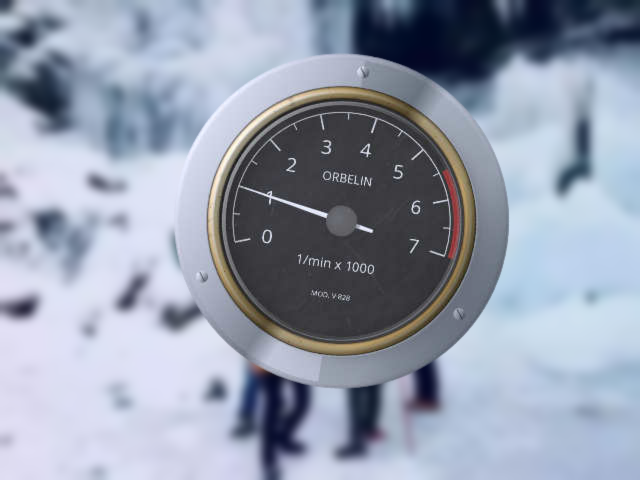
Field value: 1000 (rpm)
